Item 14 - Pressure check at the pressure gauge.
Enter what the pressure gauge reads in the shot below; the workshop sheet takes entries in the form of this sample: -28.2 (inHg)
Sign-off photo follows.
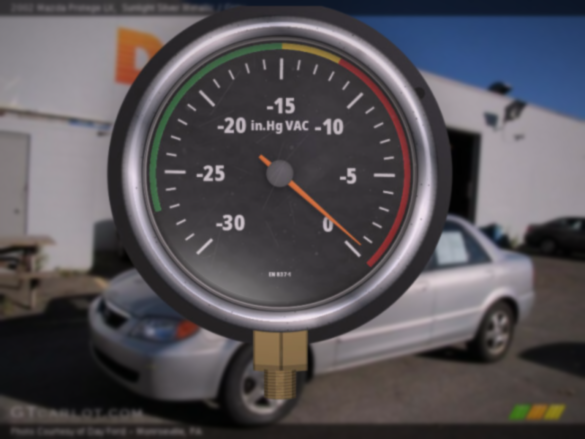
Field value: -0.5 (inHg)
